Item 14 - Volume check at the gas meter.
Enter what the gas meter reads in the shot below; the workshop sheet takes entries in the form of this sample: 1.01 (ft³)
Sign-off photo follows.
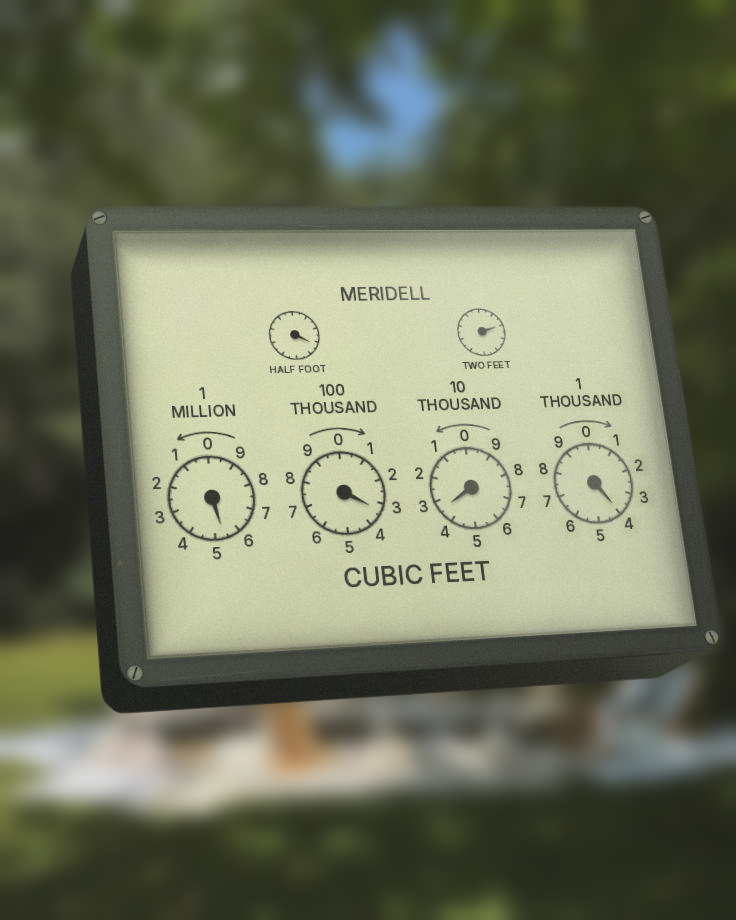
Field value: 533400 (ft³)
